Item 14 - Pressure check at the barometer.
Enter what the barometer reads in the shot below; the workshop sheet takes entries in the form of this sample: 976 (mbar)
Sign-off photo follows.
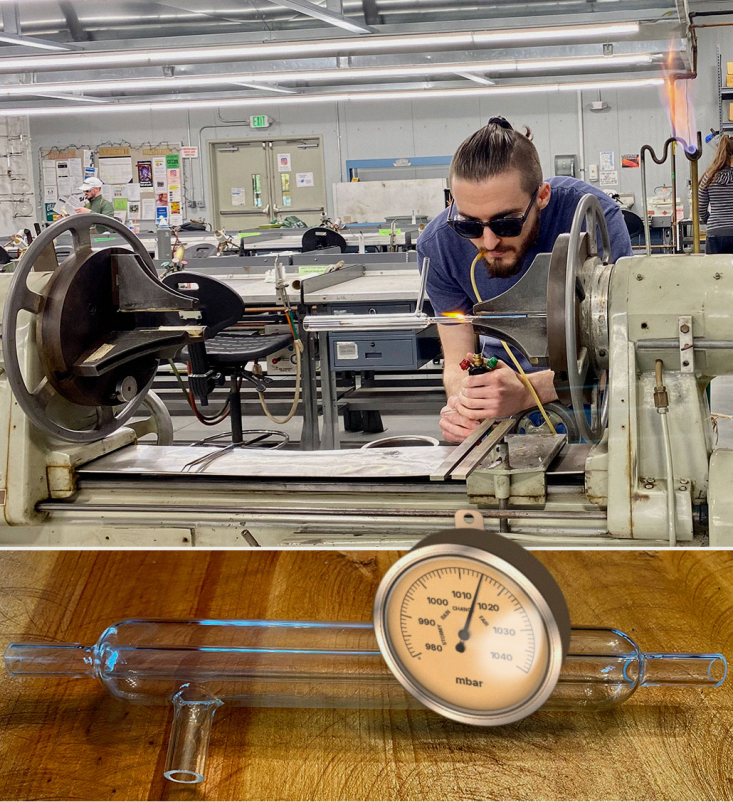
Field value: 1015 (mbar)
